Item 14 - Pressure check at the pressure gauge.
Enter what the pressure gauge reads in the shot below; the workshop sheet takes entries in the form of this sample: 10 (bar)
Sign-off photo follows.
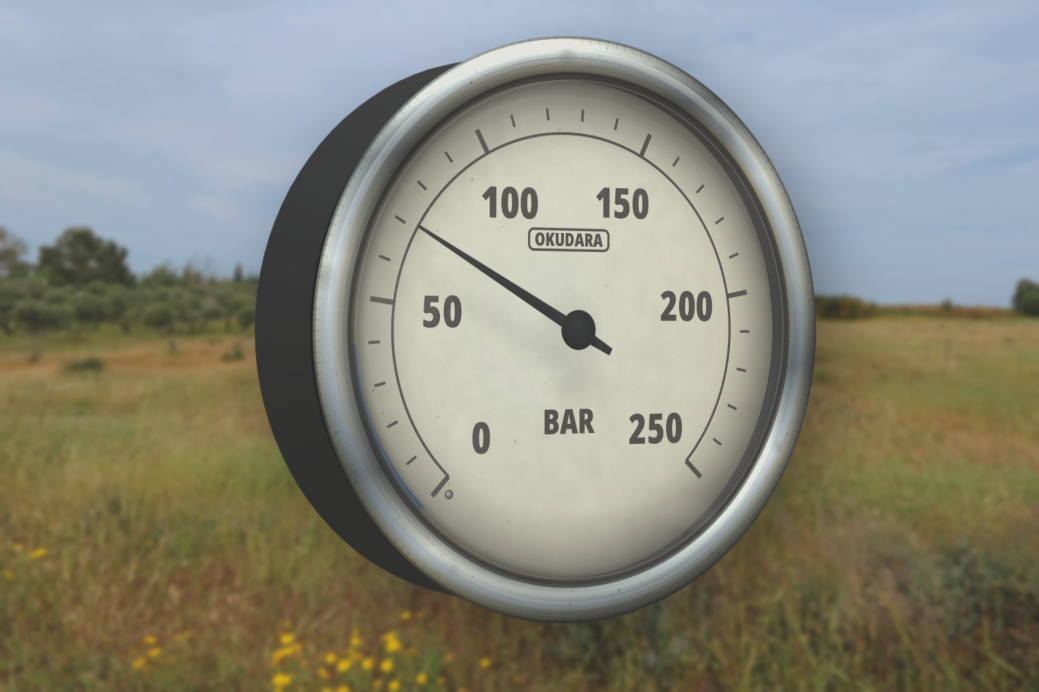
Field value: 70 (bar)
